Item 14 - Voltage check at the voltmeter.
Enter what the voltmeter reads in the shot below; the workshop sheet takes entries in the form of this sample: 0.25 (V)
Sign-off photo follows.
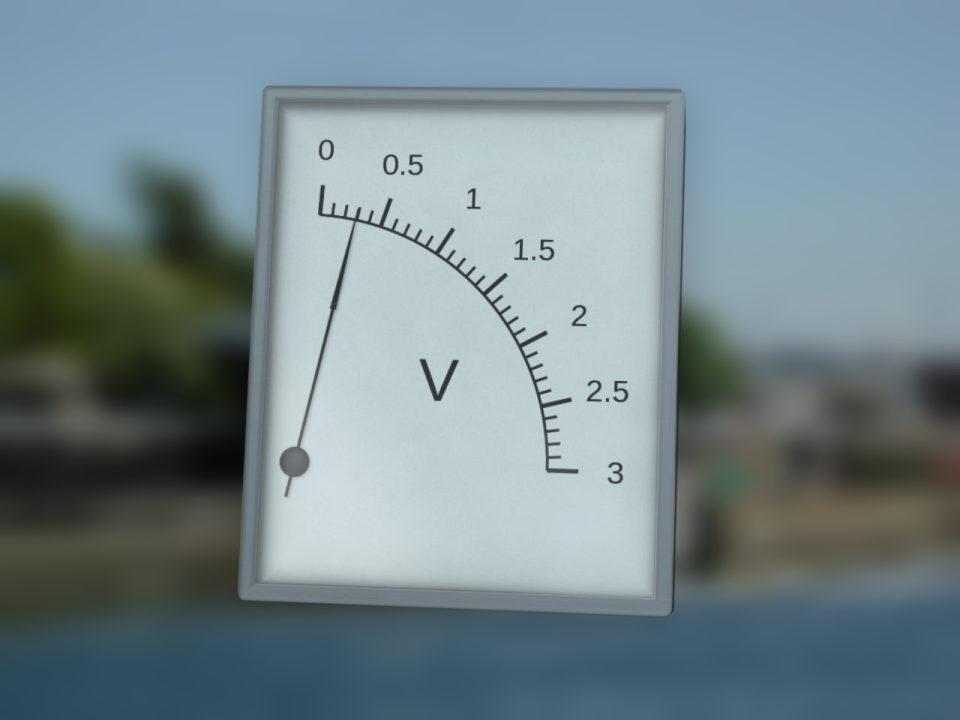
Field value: 0.3 (V)
